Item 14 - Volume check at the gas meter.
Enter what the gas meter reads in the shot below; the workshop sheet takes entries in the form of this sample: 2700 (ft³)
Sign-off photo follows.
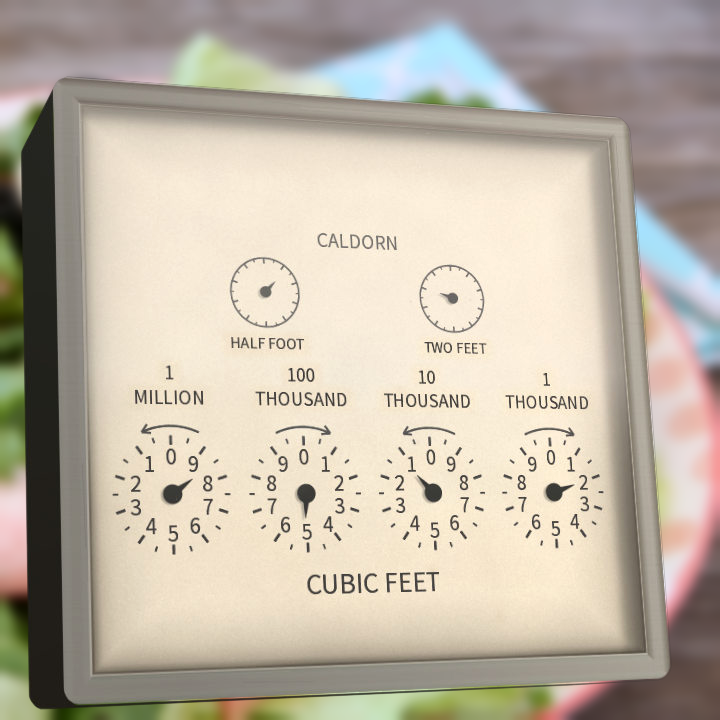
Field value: 851200 (ft³)
